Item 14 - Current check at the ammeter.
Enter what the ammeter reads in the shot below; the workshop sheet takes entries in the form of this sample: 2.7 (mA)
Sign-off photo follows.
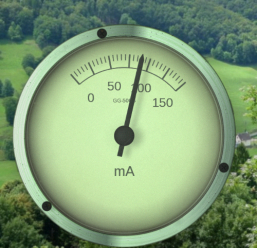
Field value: 90 (mA)
